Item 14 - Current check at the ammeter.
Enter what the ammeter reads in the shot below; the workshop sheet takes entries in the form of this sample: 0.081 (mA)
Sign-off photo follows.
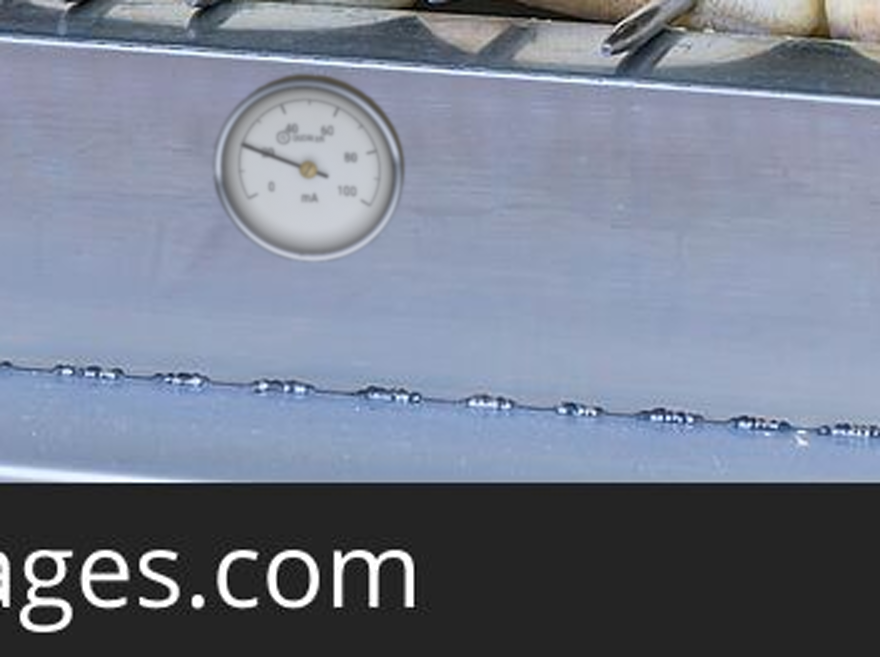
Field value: 20 (mA)
